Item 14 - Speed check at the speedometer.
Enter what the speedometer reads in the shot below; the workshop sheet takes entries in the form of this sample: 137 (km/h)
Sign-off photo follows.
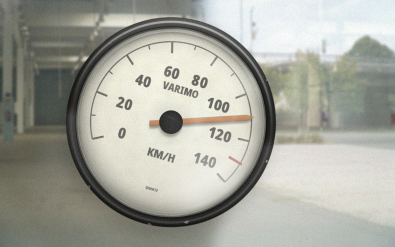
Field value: 110 (km/h)
